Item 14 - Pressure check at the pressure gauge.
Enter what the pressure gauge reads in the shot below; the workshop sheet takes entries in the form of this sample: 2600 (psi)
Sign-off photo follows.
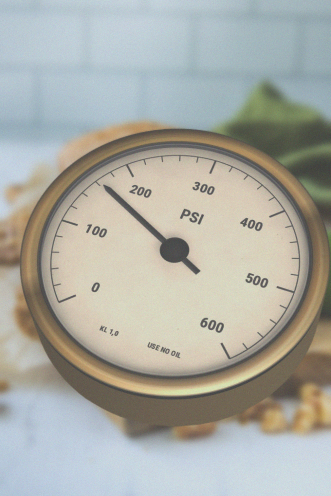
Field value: 160 (psi)
